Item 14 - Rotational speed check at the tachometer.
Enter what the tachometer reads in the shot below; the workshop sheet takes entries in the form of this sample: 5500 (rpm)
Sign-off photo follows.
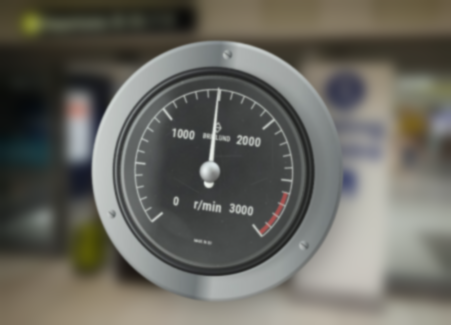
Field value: 1500 (rpm)
